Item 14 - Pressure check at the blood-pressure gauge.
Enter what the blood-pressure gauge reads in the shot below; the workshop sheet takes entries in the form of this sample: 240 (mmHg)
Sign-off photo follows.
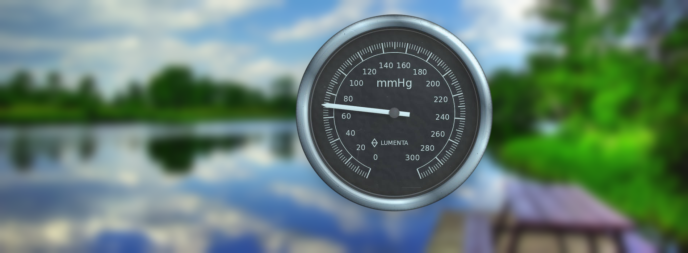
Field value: 70 (mmHg)
